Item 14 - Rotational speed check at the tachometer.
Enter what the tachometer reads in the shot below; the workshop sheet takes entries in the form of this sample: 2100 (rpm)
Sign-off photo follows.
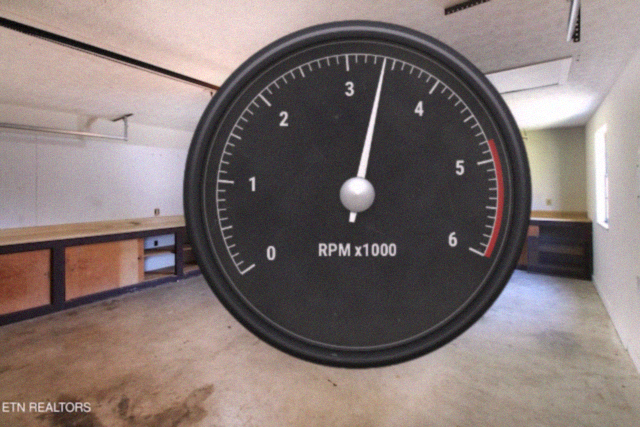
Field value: 3400 (rpm)
